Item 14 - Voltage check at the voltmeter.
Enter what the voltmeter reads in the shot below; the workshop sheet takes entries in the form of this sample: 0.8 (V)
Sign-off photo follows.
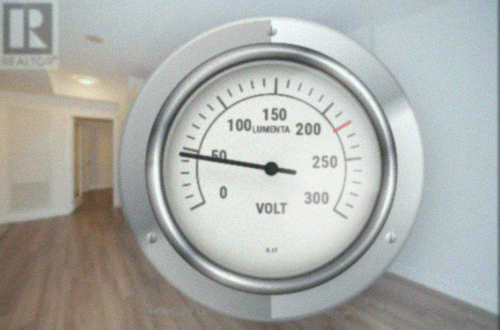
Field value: 45 (V)
